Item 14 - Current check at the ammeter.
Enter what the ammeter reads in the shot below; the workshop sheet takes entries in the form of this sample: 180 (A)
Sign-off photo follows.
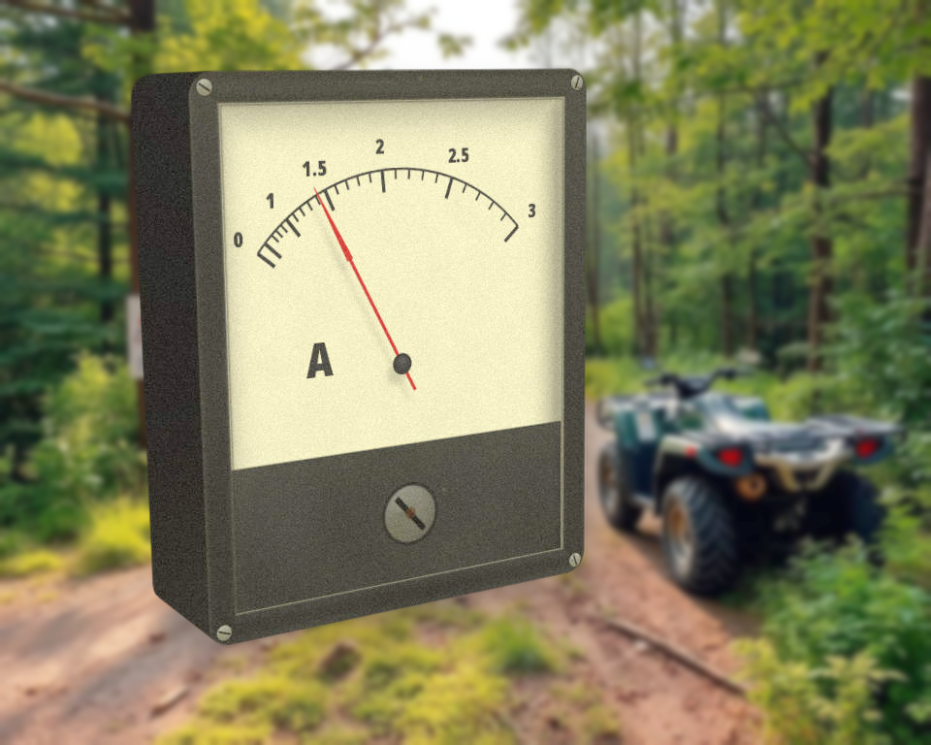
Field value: 1.4 (A)
